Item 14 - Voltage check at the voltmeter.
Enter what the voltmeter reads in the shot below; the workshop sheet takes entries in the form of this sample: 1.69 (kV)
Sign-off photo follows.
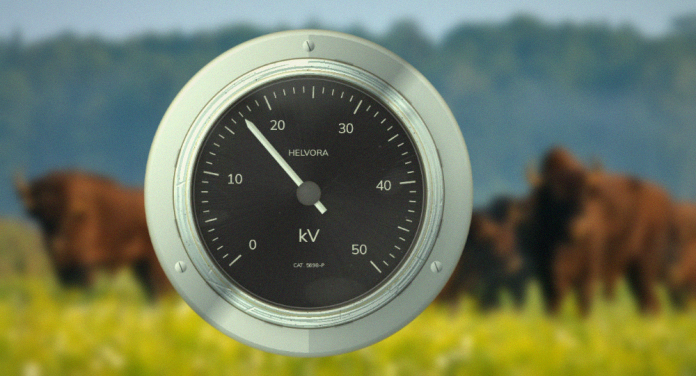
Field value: 17 (kV)
